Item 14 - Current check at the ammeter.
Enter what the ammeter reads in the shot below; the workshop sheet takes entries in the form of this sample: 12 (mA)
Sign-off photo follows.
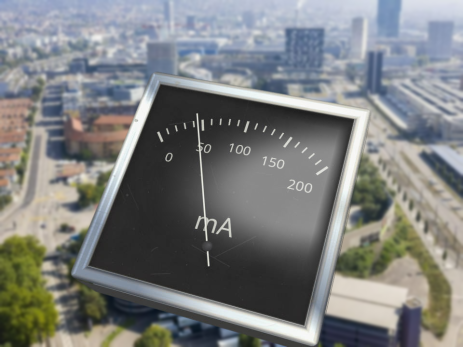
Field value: 45 (mA)
